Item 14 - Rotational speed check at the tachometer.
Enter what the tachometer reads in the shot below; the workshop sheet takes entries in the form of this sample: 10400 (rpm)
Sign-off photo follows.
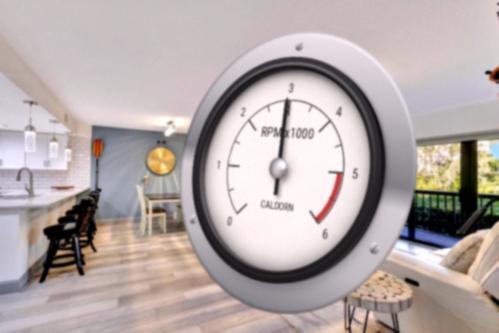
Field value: 3000 (rpm)
